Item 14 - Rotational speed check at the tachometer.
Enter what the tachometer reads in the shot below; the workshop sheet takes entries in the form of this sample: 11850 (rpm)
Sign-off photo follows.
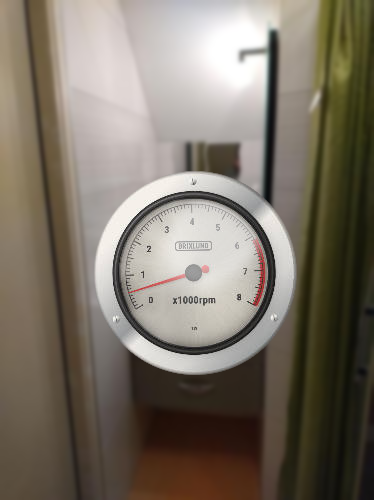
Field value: 500 (rpm)
